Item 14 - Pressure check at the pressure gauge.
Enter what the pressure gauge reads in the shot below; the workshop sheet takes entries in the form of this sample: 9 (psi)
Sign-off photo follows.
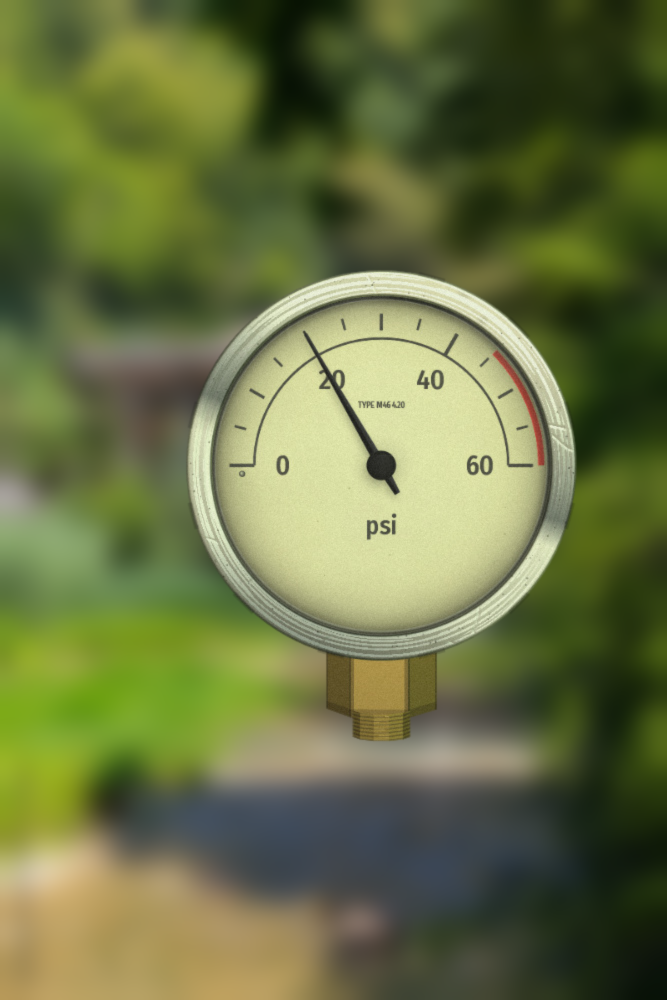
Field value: 20 (psi)
